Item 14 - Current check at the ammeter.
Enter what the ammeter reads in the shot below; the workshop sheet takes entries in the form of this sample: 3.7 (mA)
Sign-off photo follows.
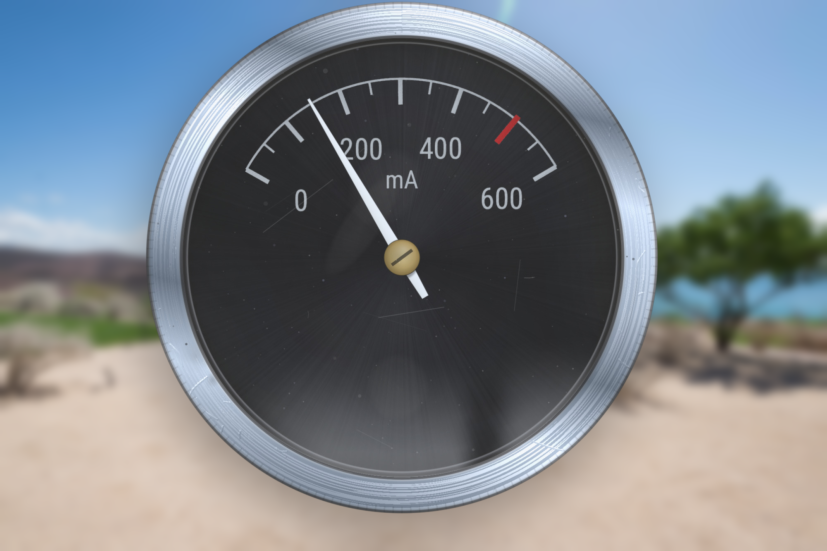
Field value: 150 (mA)
